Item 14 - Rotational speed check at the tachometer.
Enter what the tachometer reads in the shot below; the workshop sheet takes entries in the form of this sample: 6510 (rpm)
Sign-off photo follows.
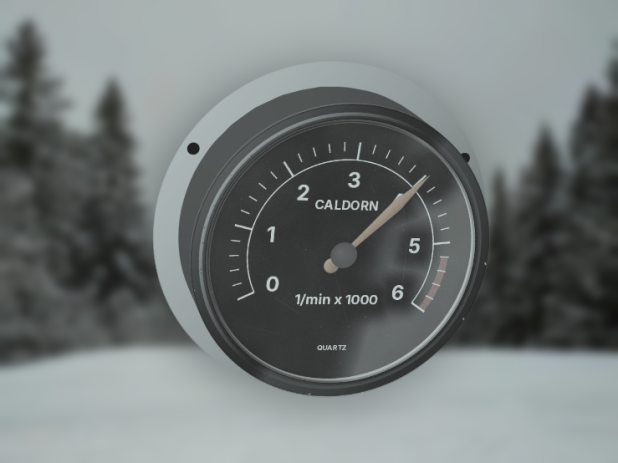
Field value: 4000 (rpm)
